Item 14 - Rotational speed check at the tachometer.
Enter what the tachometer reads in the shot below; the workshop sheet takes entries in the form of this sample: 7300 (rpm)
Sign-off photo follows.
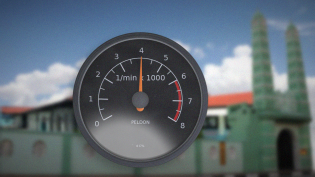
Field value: 4000 (rpm)
